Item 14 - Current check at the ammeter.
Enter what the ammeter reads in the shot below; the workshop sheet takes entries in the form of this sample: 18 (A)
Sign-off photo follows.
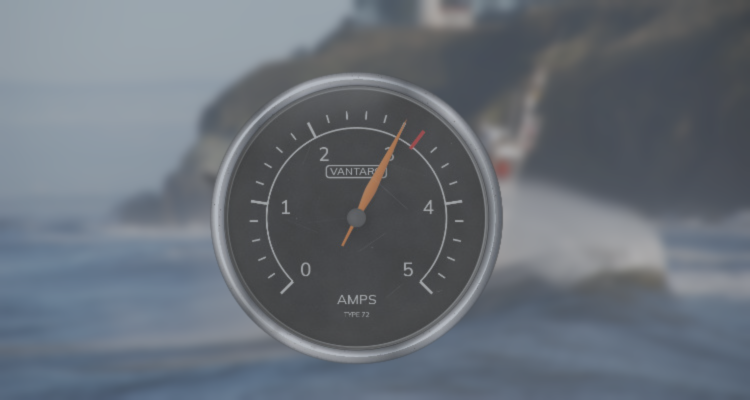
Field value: 3 (A)
